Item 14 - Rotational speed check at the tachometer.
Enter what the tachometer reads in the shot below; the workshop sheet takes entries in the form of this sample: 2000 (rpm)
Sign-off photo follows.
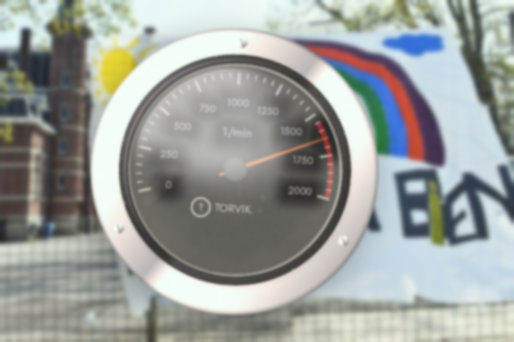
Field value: 1650 (rpm)
